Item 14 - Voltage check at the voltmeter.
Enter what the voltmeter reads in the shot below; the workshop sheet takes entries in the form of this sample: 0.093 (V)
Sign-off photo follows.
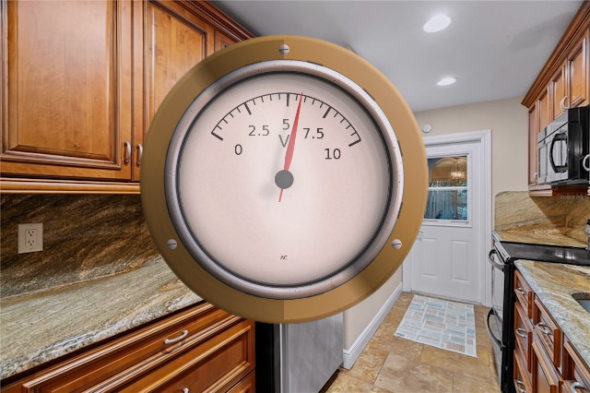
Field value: 5.75 (V)
